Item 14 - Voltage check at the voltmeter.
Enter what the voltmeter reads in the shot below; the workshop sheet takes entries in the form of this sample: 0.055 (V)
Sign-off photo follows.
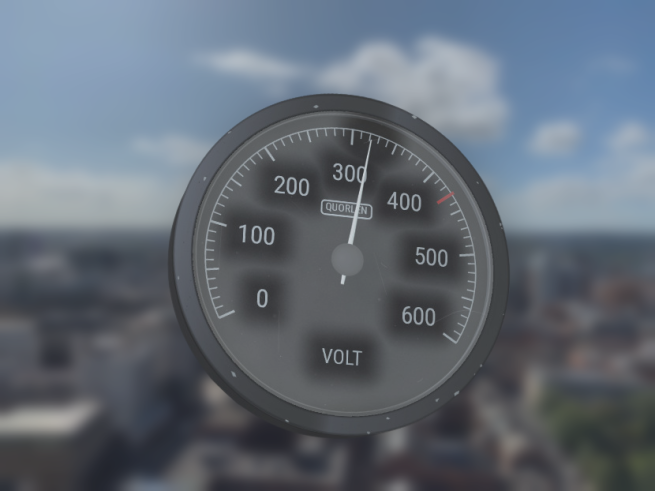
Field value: 320 (V)
